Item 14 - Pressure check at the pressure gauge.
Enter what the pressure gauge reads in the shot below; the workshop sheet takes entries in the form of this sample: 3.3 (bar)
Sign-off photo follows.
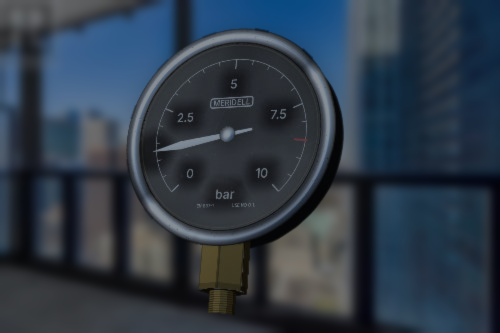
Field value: 1.25 (bar)
